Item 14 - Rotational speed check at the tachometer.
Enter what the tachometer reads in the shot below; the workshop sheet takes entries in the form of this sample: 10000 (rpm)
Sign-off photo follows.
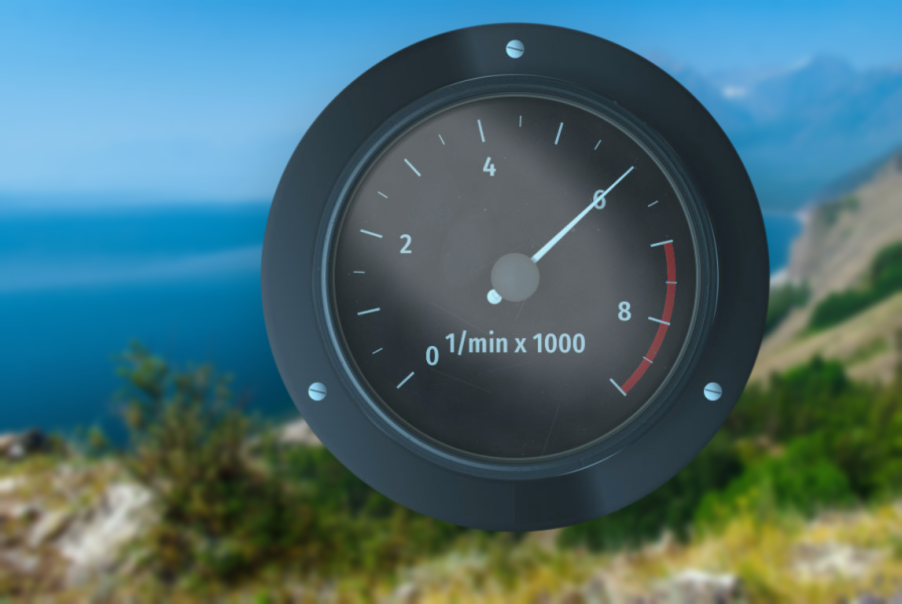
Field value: 6000 (rpm)
